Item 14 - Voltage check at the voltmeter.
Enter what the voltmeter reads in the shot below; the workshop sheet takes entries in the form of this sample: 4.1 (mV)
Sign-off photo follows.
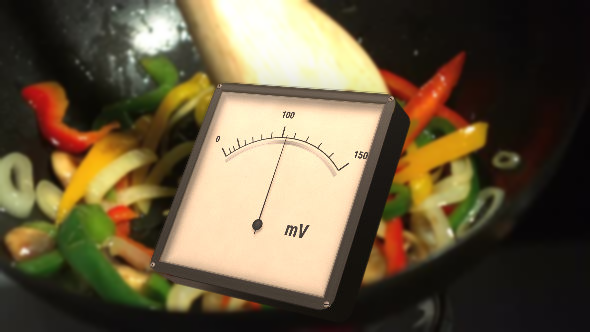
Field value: 105 (mV)
